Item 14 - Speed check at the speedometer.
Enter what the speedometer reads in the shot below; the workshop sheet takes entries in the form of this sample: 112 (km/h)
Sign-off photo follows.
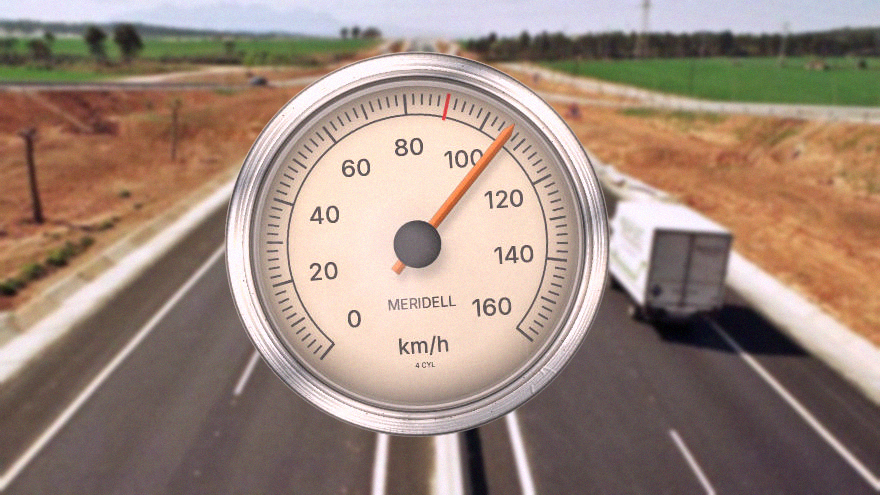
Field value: 106 (km/h)
